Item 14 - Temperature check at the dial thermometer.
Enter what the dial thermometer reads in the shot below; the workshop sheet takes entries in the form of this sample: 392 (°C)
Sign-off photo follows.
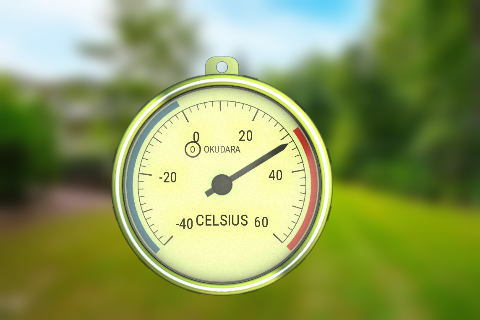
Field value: 32 (°C)
